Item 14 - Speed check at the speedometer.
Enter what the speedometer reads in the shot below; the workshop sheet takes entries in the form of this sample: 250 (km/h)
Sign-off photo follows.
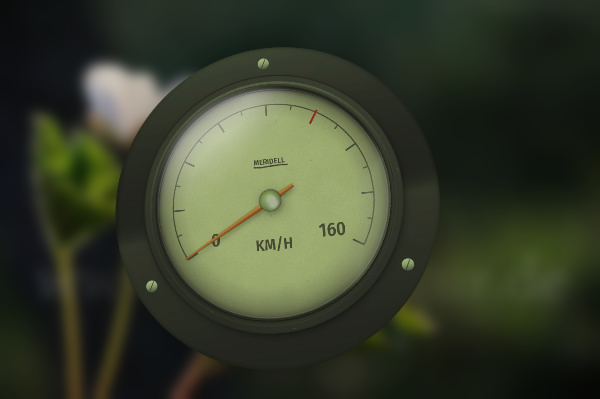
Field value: 0 (km/h)
